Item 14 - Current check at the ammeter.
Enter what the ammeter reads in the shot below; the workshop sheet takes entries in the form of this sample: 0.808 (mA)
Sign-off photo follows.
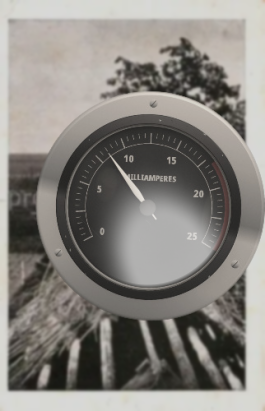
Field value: 8.5 (mA)
